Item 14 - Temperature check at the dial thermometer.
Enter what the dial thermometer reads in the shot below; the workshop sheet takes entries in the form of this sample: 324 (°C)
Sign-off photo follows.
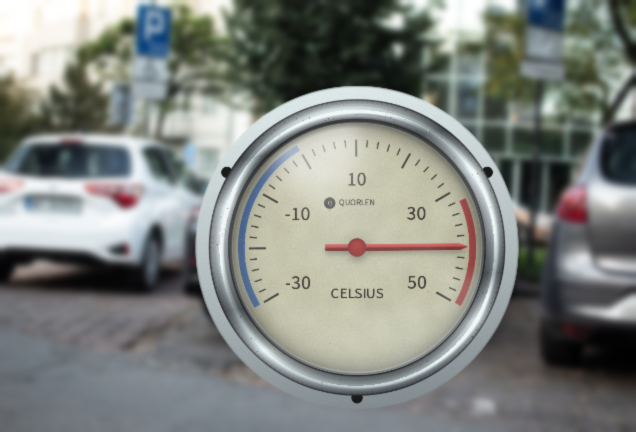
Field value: 40 (°C)
